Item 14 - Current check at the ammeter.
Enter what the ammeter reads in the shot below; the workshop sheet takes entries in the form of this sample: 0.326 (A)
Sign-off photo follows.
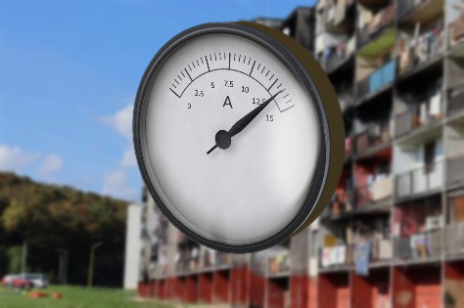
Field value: 13.5 (A)
